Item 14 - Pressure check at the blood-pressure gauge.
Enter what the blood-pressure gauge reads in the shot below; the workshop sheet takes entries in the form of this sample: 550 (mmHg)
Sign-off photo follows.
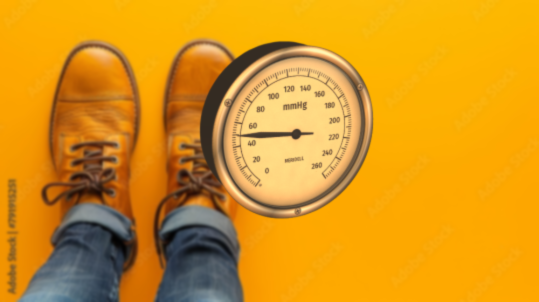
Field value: 50 (mmHg)
